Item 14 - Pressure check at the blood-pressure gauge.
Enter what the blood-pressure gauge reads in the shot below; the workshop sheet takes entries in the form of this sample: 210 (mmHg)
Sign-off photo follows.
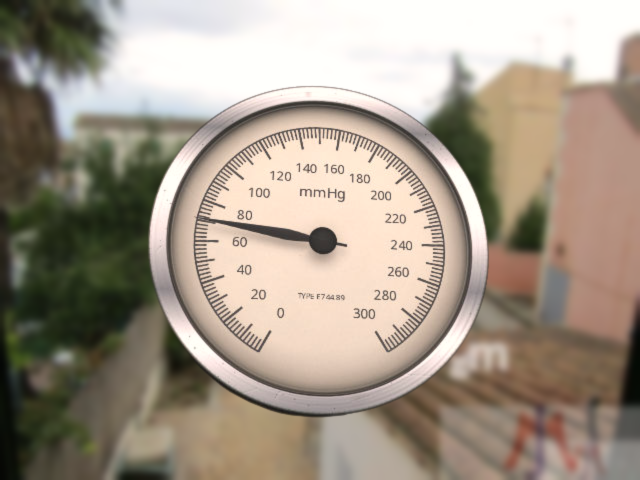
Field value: 70 (mmHg)
